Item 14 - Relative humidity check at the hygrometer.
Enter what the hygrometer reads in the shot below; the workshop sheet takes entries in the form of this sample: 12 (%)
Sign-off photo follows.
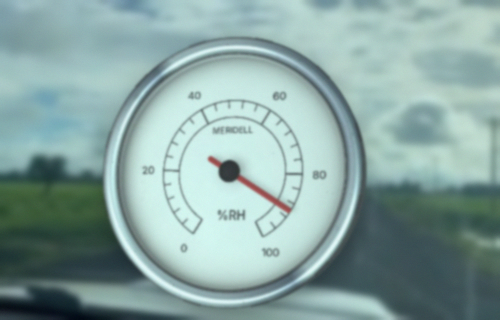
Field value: 90 (%)
